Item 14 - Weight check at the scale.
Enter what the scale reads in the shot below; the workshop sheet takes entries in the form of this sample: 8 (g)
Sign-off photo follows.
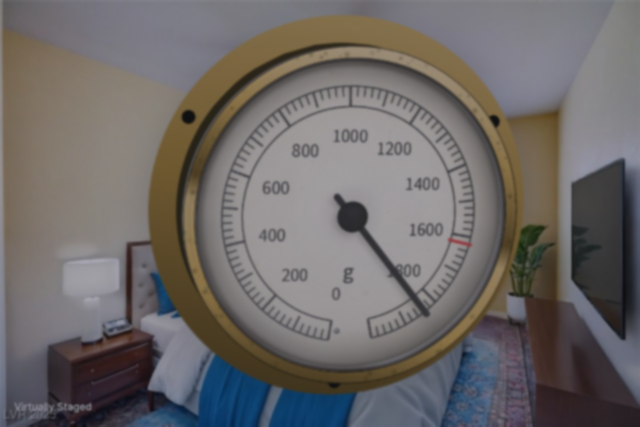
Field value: 1840 (g)
